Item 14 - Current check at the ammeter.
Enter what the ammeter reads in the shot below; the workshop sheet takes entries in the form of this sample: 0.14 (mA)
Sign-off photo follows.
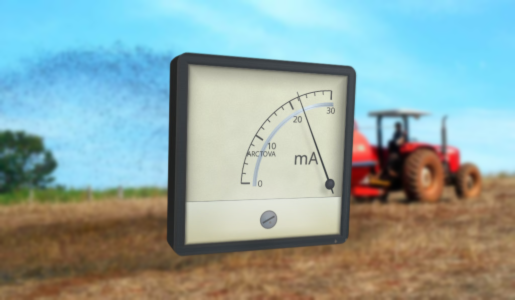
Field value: 22 (mA)
